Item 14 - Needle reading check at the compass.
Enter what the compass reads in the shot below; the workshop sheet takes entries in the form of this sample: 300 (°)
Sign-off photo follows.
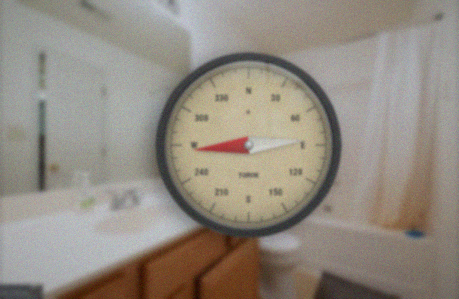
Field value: 265 (°)
